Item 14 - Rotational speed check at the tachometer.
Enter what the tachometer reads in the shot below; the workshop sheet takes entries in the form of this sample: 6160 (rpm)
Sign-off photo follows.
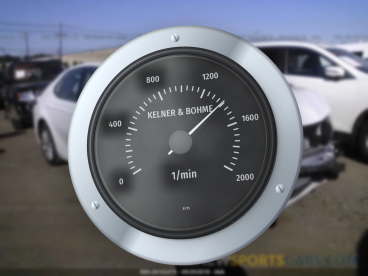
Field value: 1400 (rpm)
